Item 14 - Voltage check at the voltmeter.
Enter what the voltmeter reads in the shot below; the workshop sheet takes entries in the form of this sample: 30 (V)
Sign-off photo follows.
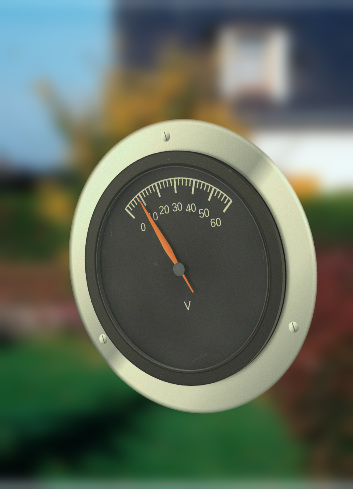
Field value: 10 (V)
